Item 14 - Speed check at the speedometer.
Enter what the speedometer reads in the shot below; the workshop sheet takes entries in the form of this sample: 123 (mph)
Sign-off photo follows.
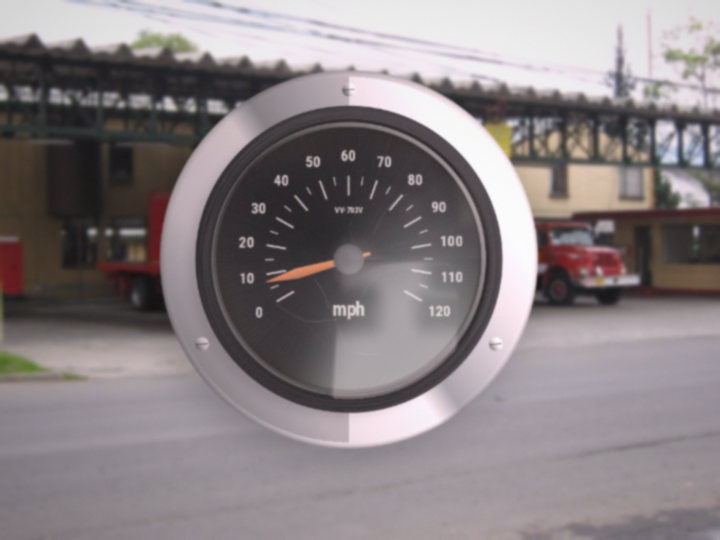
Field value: 7.5 (mph)
